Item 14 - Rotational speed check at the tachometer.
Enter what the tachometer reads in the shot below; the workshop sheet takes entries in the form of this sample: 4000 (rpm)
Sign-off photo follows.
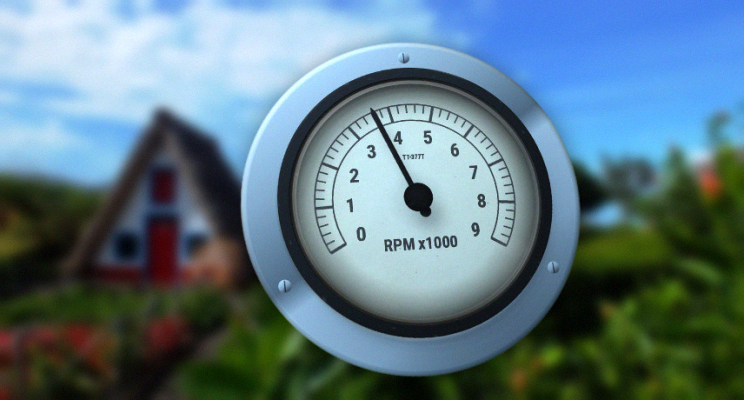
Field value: 3600 (rpm)
